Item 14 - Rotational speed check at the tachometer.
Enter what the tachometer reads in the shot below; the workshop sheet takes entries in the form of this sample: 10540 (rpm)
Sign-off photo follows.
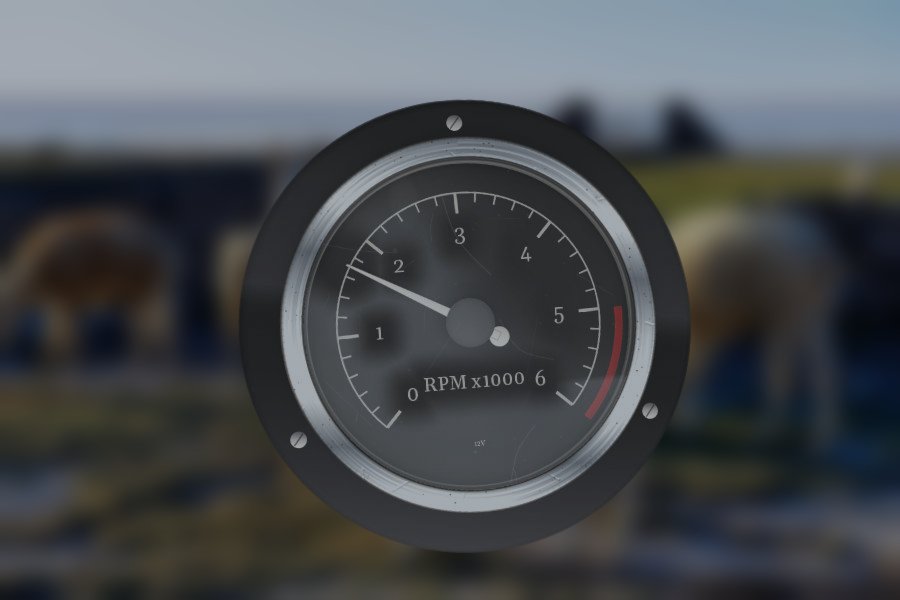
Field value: 1700 (rpm)
